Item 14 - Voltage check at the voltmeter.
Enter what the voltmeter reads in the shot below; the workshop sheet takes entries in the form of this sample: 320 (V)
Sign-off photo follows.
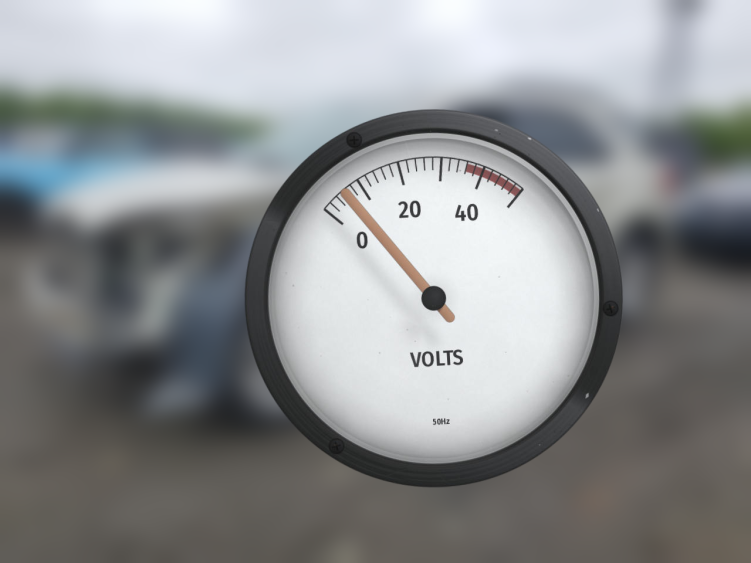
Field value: 6 (V)
